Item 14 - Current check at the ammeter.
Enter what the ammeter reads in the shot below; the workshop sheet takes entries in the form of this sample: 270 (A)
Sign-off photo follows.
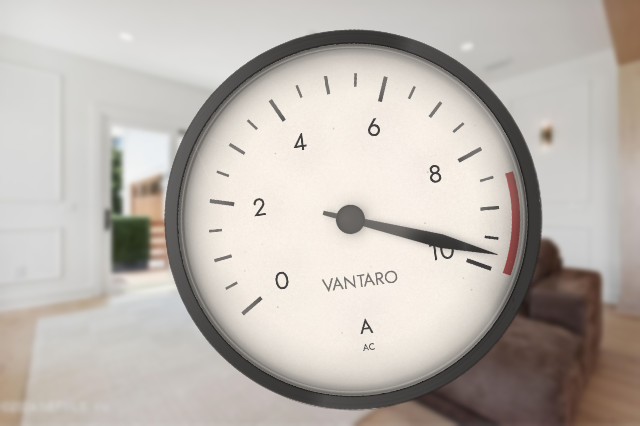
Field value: 9.75 (A)
